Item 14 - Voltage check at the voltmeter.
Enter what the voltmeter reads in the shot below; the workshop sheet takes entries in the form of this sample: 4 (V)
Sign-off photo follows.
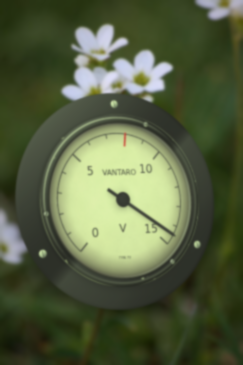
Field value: 14.5 (V)
